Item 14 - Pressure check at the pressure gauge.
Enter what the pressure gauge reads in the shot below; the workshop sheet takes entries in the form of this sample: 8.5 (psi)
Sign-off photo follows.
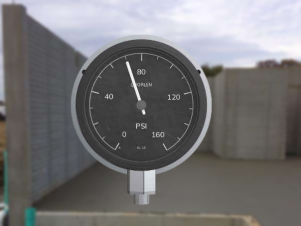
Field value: 70 (psi)
